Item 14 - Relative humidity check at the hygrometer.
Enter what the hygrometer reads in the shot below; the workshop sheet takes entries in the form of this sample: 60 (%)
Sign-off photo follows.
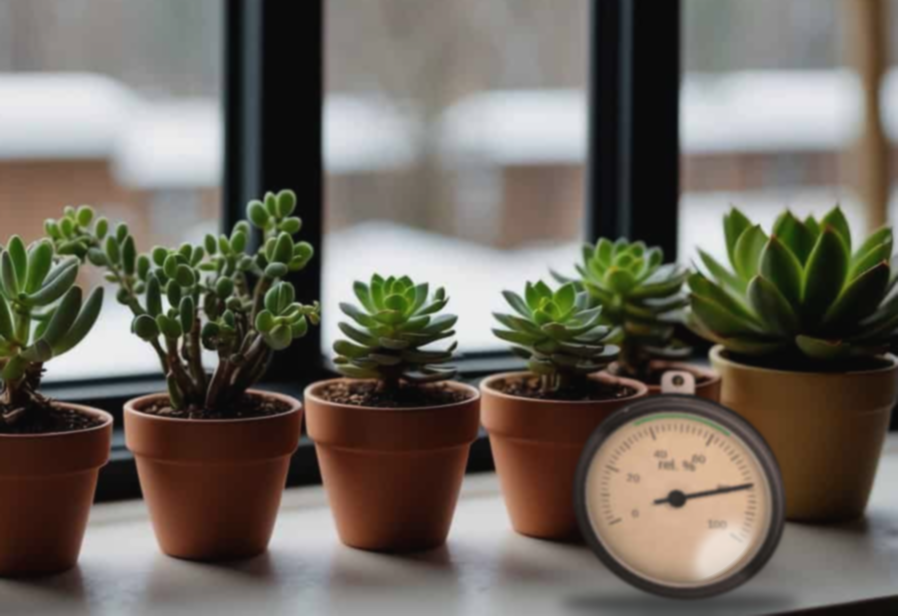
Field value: 80 (%)
